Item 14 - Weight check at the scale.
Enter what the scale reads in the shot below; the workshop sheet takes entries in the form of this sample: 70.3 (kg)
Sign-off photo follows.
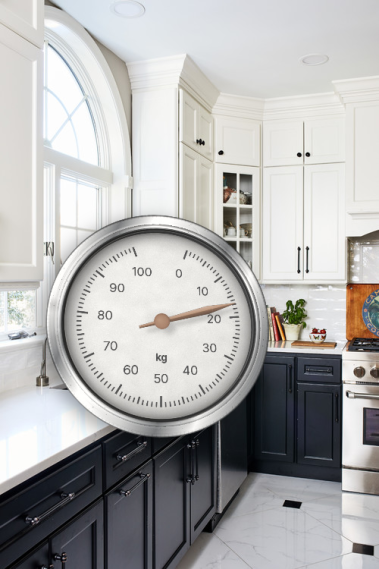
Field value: 17 (kg)
